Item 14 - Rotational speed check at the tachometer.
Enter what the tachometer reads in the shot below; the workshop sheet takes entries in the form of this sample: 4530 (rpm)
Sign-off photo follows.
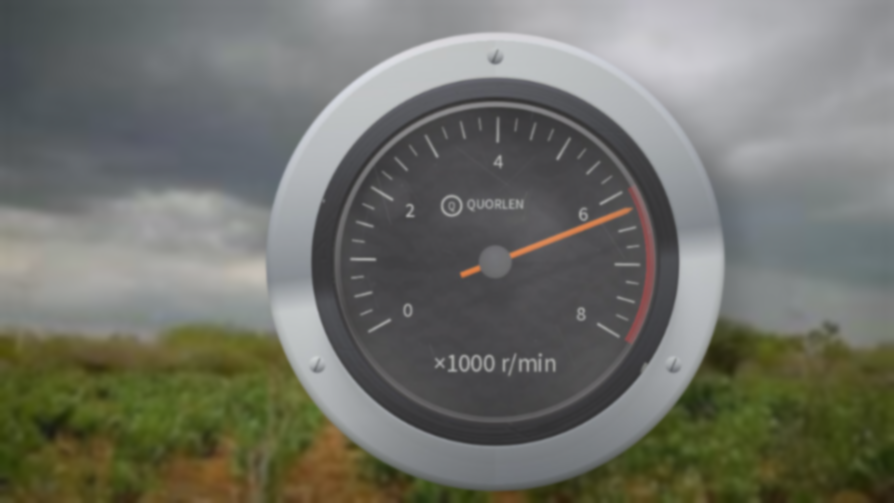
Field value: 6250 (rpm)
